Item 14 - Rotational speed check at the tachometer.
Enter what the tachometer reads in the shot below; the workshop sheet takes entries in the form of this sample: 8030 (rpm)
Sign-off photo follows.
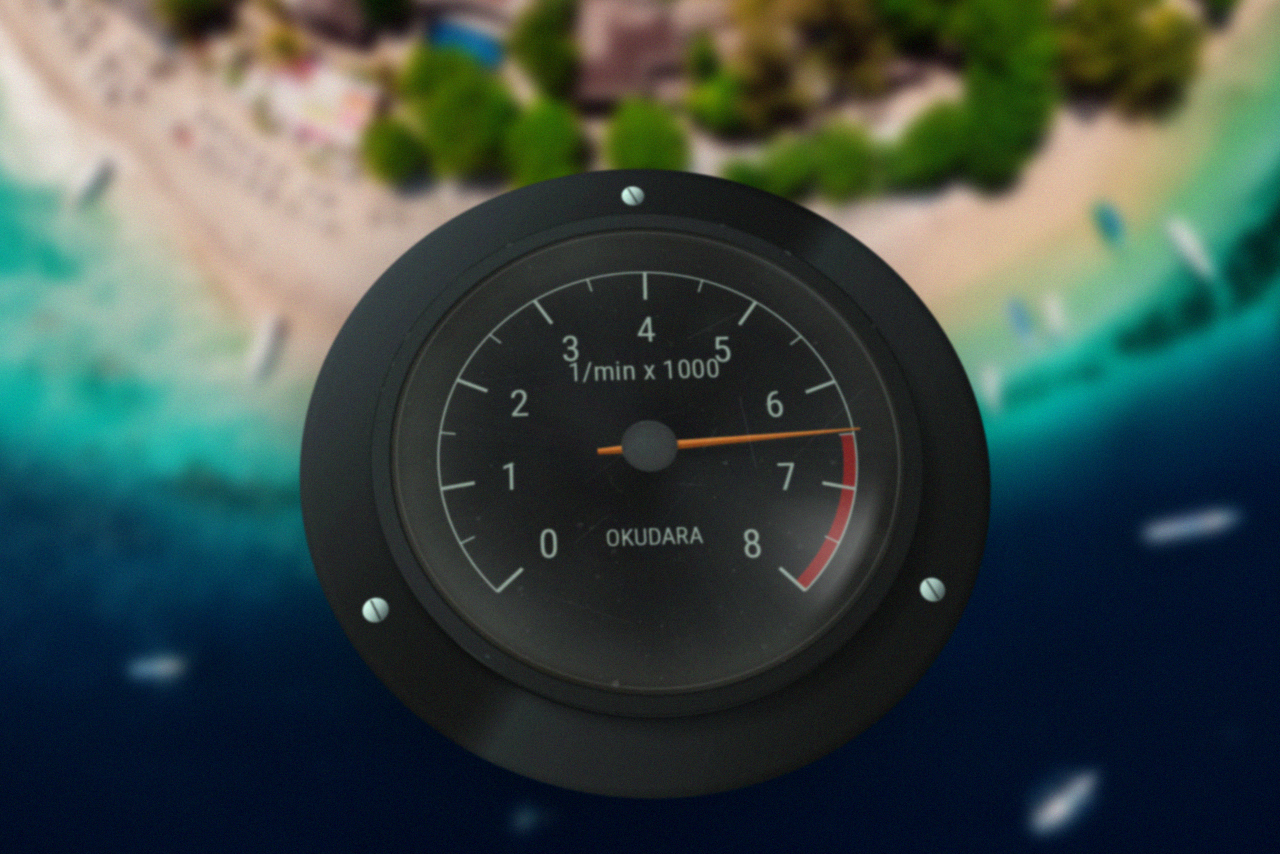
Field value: 6500 (rpm)
